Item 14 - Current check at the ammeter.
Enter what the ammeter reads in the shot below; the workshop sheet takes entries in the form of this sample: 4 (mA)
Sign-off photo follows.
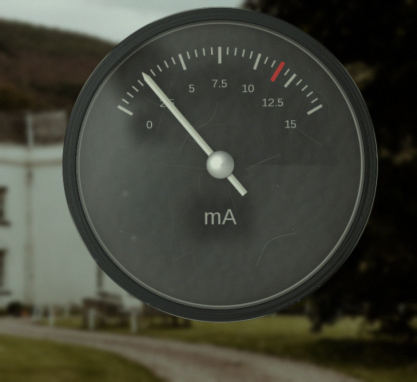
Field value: 2.5 (mA)
